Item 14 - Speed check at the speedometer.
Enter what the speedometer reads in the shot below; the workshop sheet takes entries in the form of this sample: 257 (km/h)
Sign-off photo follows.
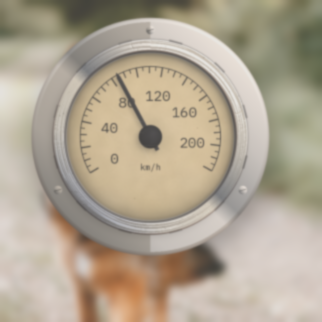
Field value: 85 (km/h)
